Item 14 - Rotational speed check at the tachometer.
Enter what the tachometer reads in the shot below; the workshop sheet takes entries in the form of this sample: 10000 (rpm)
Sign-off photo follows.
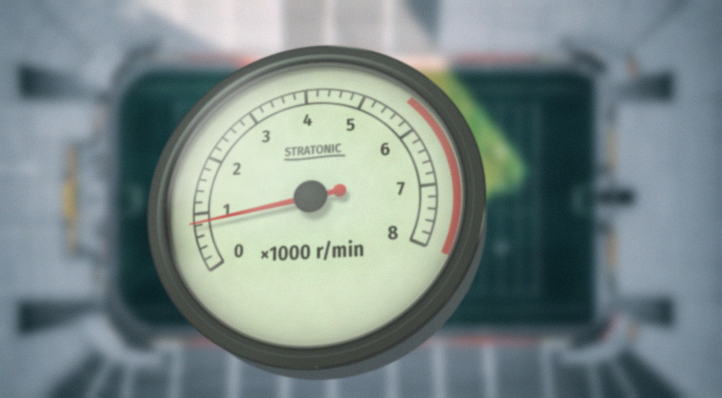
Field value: 800 (rpm)
